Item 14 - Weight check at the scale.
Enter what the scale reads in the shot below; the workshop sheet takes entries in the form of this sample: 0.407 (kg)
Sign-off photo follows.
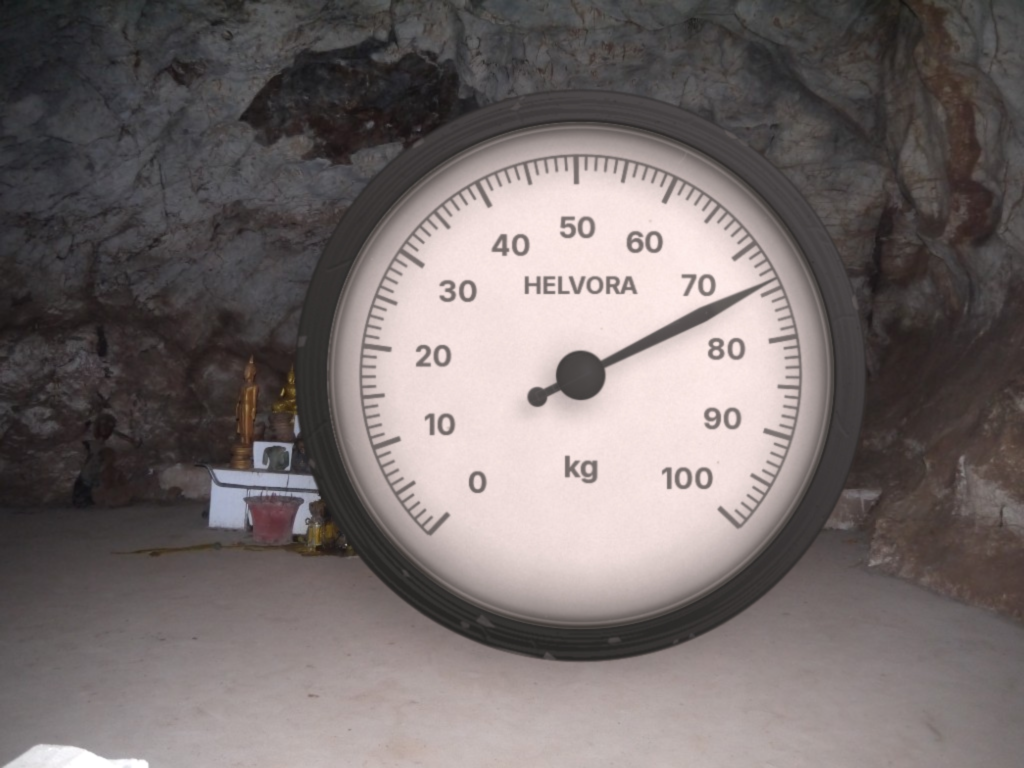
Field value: 74 (kg)
